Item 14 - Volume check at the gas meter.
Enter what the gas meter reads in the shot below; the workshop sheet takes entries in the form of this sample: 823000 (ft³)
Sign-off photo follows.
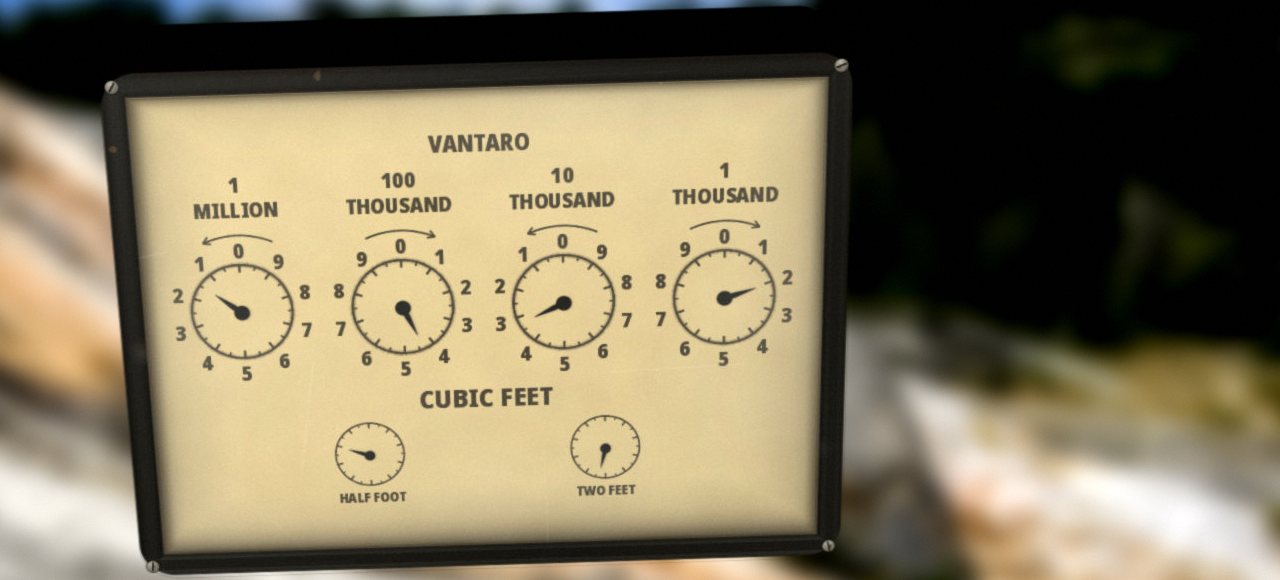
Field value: 143200 (ft³)
